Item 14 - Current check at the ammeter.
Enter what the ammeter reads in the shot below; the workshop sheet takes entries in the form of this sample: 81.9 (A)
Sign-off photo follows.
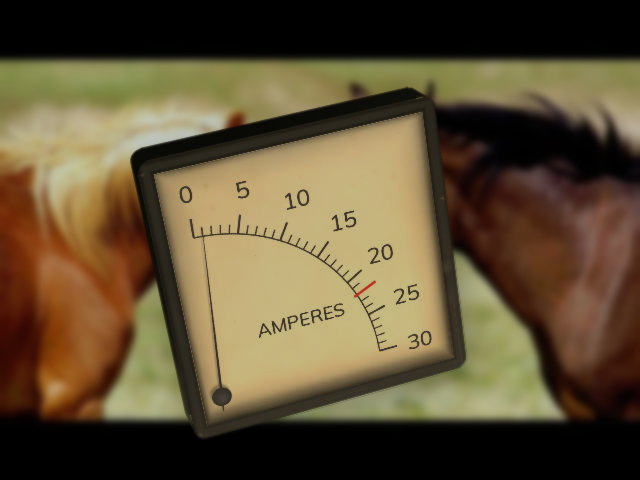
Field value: 1 (A)
